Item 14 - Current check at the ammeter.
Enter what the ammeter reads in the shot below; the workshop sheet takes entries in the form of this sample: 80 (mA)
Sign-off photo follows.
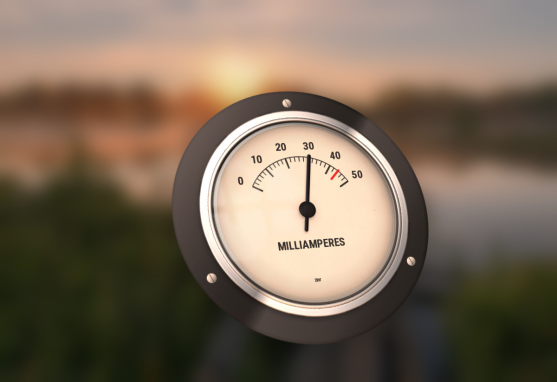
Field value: 30 (mA)
